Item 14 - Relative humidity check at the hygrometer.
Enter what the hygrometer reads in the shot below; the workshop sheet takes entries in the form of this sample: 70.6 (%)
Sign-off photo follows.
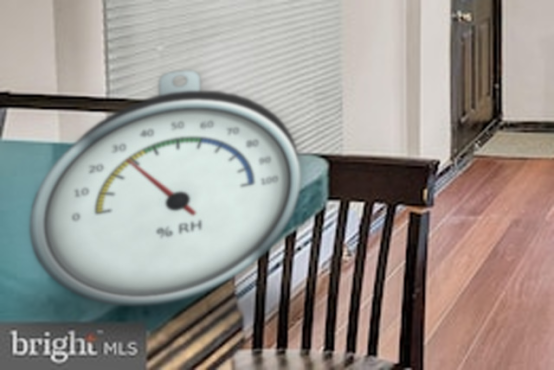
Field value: 30 (%)
